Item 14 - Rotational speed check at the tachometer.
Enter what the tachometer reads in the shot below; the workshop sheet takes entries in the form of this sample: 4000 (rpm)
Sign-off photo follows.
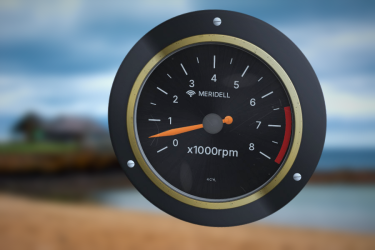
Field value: 500 (rpm)
